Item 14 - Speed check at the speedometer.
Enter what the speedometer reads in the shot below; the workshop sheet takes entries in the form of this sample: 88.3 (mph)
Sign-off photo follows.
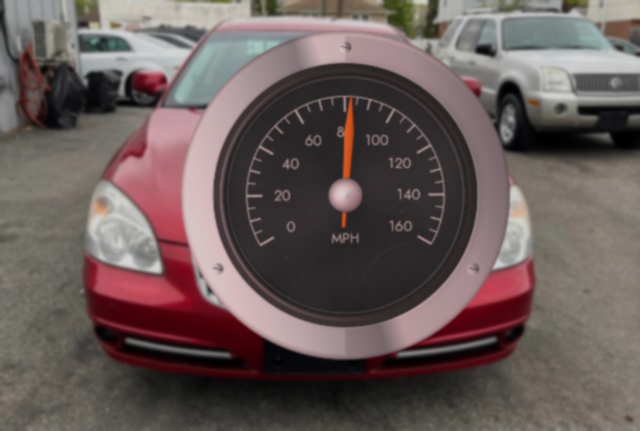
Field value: 82.5 (mph)
